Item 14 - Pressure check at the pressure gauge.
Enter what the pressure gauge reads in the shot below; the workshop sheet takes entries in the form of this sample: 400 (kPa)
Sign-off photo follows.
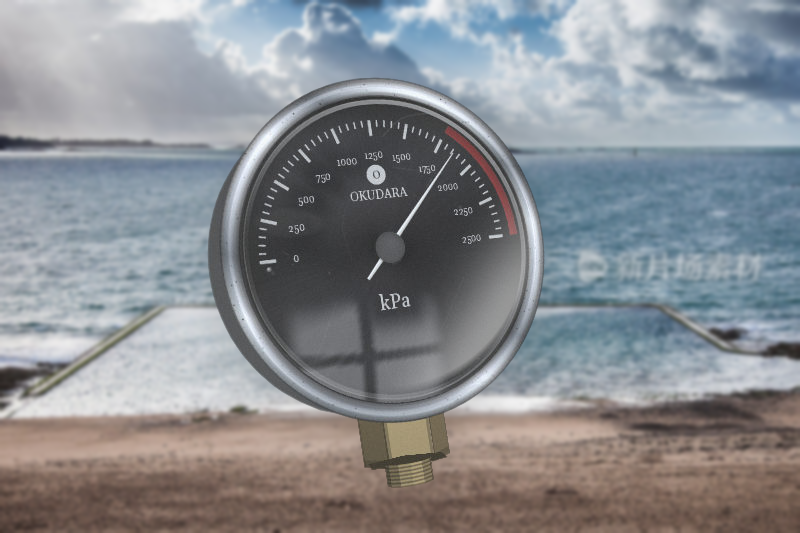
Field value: 1850 (kPa)
